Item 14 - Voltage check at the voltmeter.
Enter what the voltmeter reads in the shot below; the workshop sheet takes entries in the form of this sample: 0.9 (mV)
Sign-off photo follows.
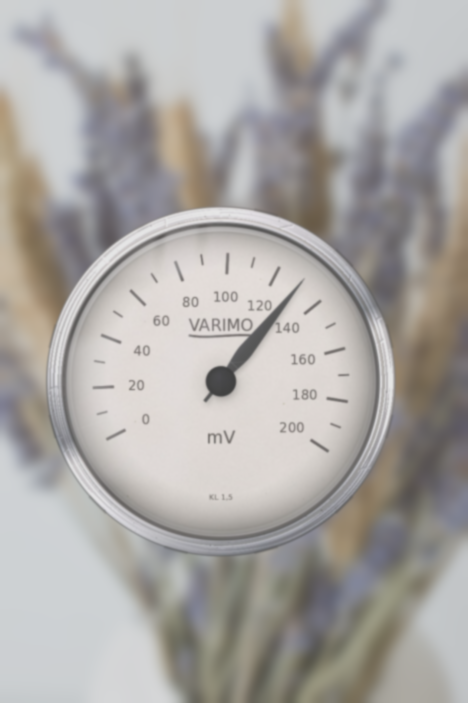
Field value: 130 (mV)
